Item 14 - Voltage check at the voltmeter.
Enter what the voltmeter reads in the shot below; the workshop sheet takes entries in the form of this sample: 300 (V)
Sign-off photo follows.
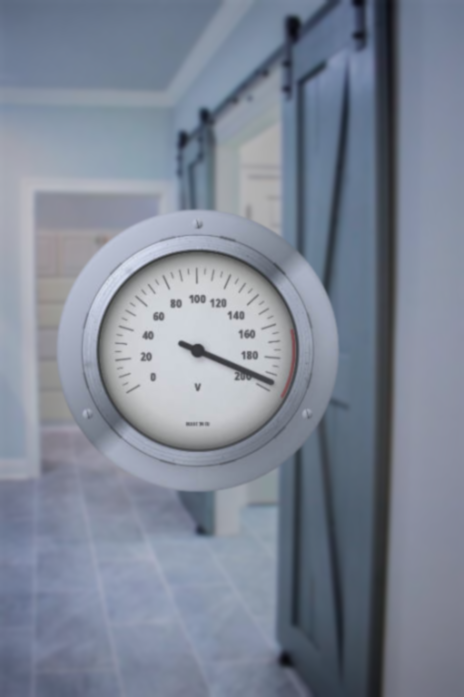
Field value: 195 (V)
